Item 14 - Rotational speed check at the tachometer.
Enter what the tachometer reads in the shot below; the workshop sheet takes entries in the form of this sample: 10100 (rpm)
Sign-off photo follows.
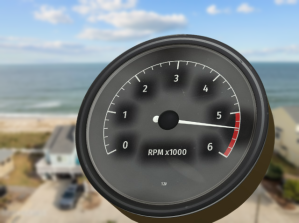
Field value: 5400 (rpm)
